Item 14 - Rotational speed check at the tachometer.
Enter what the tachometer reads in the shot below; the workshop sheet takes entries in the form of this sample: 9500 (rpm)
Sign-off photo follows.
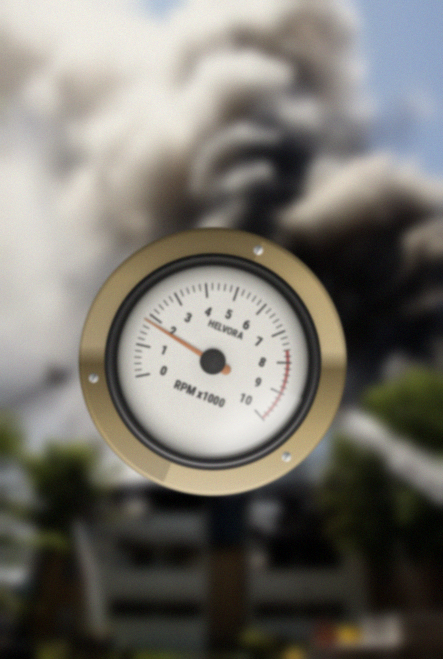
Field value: 1800 (rpm)
